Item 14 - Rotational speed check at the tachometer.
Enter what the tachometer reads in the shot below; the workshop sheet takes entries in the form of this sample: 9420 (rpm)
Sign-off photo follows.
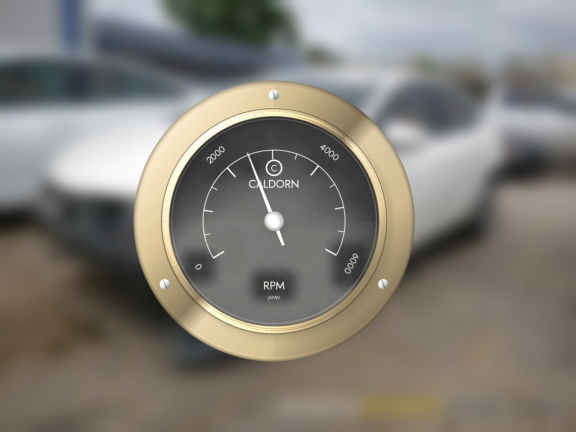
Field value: 2500 (rpm)
